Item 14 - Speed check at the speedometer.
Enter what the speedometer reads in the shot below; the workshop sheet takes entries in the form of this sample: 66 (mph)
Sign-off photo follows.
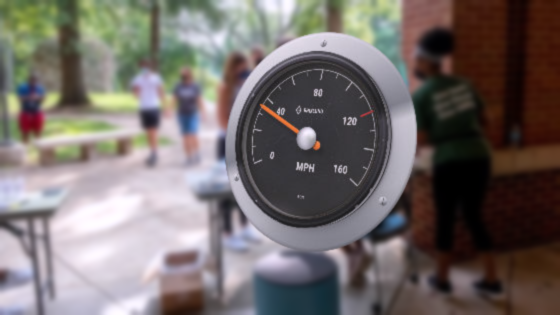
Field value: 35 (mph)
